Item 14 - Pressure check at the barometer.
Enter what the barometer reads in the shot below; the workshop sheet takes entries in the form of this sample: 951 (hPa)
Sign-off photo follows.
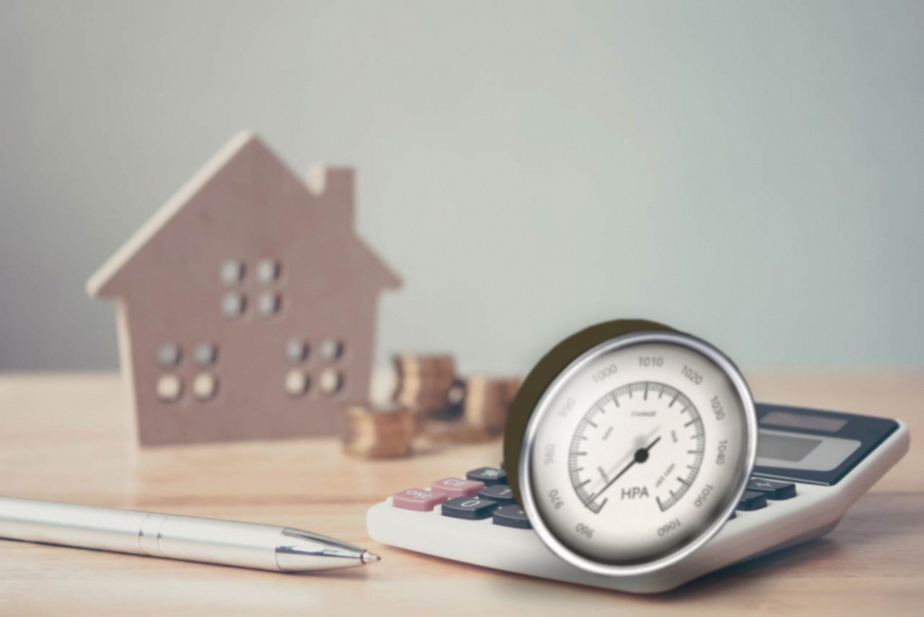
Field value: 965 (hPa)
